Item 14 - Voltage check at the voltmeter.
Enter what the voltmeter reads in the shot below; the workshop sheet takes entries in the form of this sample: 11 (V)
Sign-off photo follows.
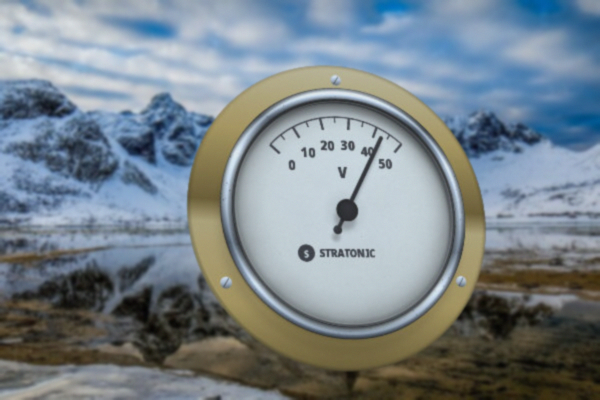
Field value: 42.5 (V)
